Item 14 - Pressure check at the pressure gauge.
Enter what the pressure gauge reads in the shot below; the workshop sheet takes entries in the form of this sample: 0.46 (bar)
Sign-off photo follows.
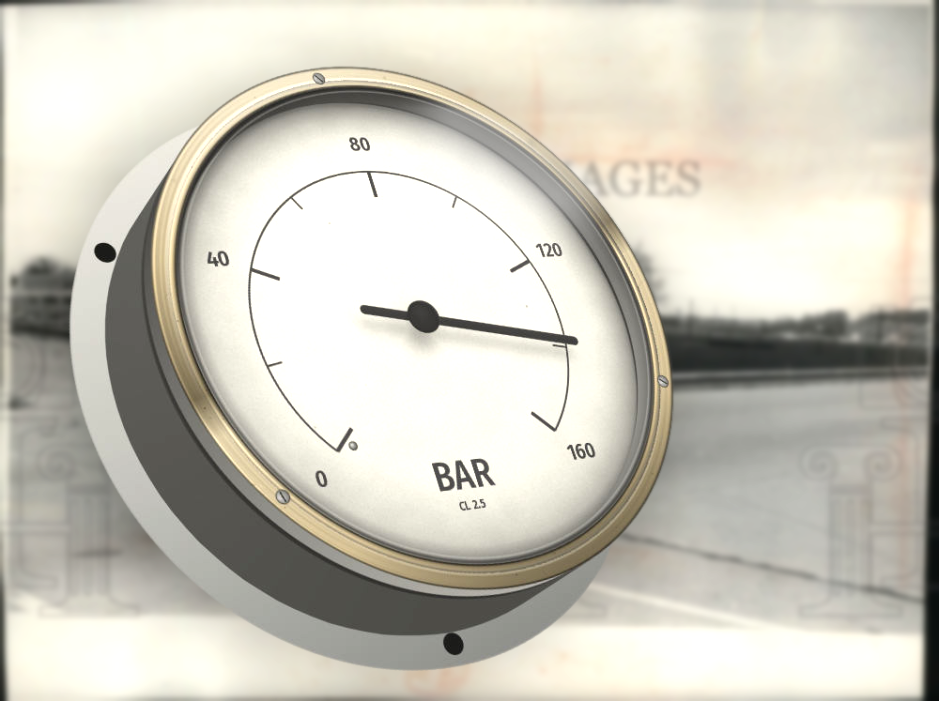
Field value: 140 (bar)
